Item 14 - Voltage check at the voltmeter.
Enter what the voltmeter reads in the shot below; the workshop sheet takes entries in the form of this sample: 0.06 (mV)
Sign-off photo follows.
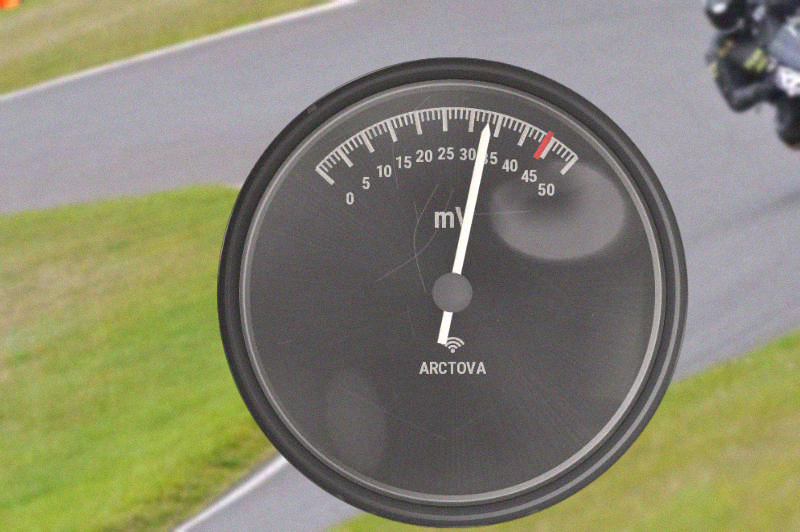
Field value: 33 (mV)
